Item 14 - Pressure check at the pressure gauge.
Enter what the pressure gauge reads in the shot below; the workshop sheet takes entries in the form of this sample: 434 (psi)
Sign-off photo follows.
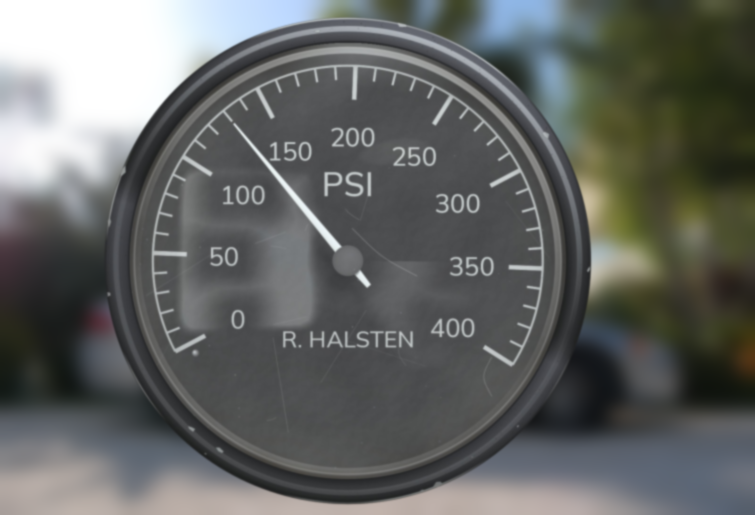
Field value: 130 (psi)
